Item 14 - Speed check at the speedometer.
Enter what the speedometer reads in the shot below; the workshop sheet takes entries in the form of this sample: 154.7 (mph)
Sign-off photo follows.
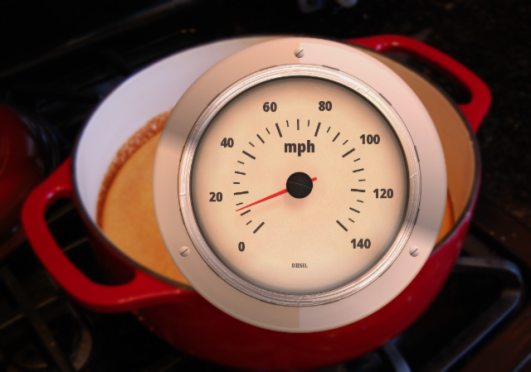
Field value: 12.5 (mph)
